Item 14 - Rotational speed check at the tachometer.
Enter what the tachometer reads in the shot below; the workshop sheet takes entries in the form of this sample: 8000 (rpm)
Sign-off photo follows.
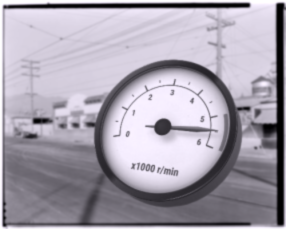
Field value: 5500 (rpm)
